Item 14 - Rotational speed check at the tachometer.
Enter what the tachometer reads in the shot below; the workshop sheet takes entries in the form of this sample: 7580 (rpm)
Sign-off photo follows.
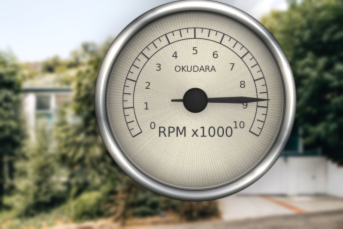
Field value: 8750 (rpm)
